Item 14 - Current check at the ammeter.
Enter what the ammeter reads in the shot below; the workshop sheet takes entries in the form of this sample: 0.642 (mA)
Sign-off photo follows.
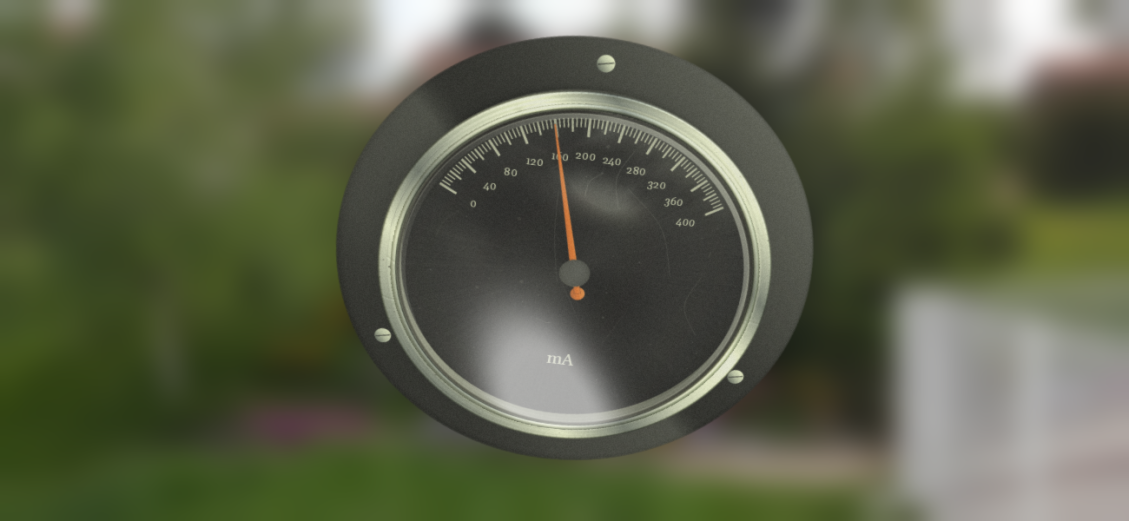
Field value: 160 (mA)
